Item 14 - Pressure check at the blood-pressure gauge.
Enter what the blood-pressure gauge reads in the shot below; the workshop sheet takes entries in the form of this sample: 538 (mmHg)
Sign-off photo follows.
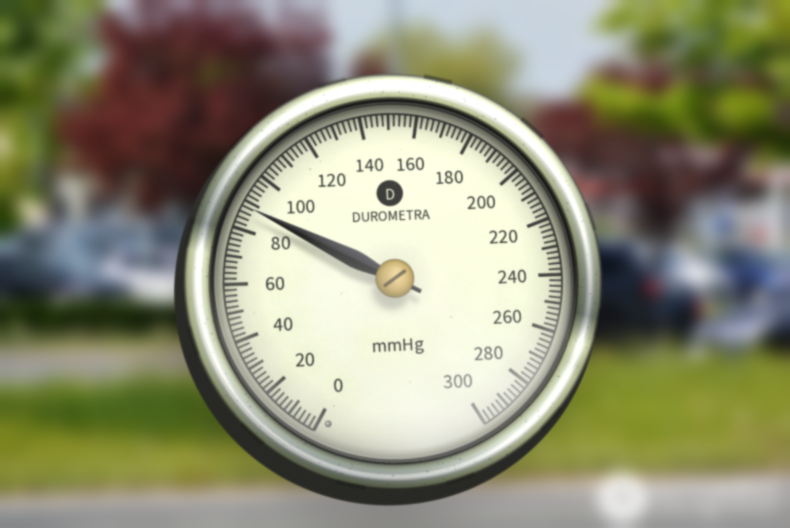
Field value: 88 (mmHg)
